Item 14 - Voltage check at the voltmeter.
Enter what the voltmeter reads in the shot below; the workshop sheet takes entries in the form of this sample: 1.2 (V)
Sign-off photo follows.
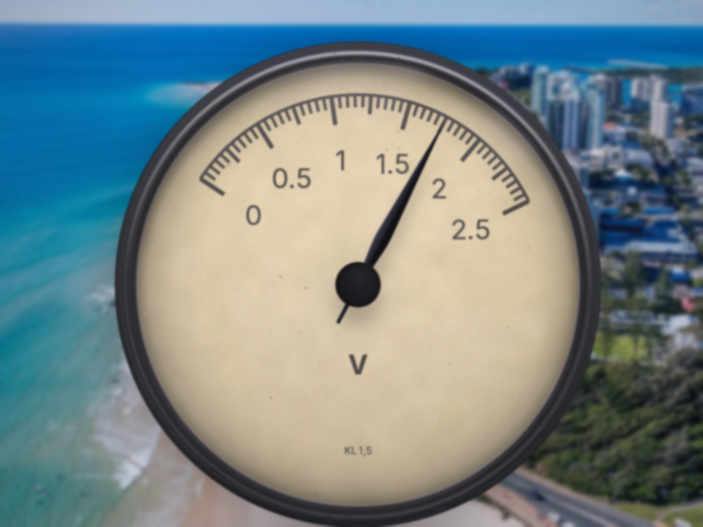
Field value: 1.75 (V)
